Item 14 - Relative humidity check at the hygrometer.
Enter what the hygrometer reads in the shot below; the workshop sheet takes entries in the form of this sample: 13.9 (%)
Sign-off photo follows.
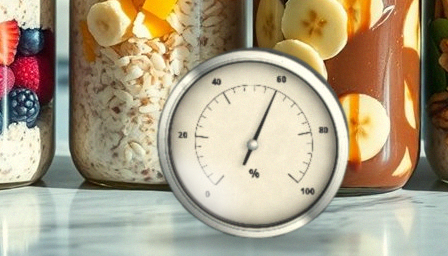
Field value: 60 (%)
